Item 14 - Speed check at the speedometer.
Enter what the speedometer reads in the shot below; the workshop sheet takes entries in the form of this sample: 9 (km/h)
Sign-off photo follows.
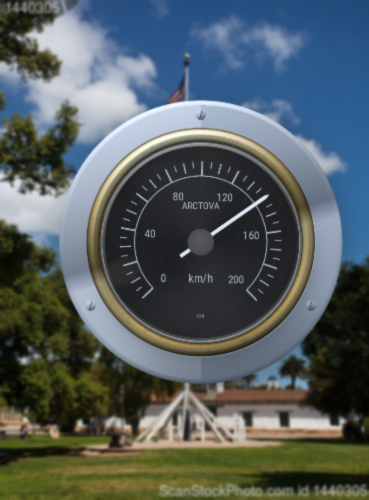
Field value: 140 (km/h)
